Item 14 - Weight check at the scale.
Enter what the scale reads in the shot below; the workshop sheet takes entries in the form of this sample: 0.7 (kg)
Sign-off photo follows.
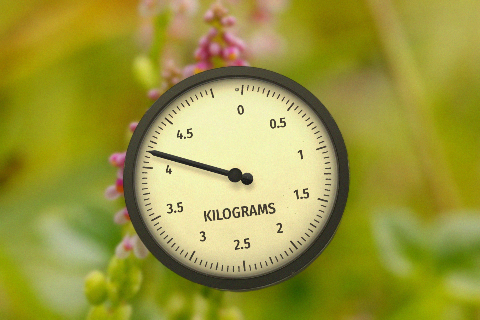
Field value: 4.15 (kg)
